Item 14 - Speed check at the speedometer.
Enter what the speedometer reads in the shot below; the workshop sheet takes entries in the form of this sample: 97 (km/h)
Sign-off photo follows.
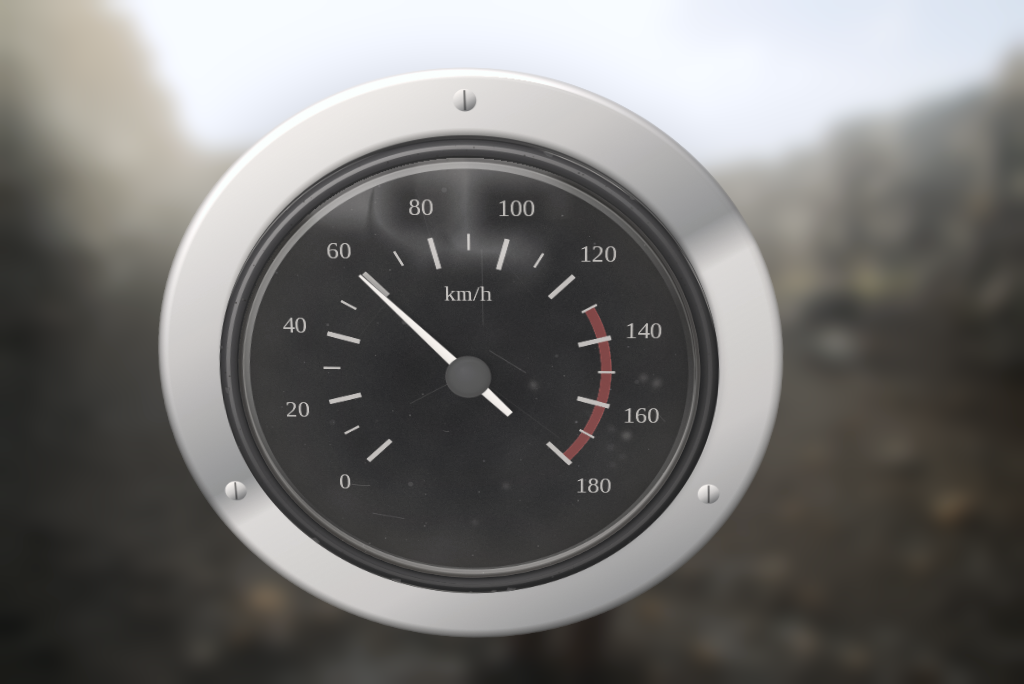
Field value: 60 (km/h)
